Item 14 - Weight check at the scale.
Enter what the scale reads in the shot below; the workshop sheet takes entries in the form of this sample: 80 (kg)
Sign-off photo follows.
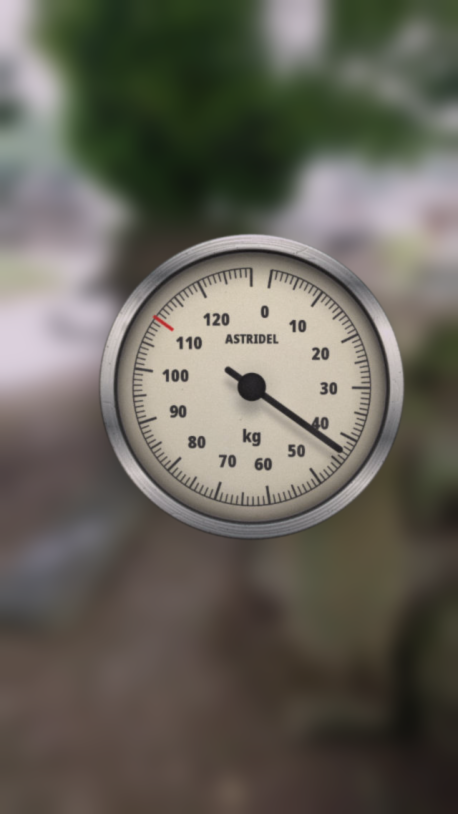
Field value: 43 (kg)
